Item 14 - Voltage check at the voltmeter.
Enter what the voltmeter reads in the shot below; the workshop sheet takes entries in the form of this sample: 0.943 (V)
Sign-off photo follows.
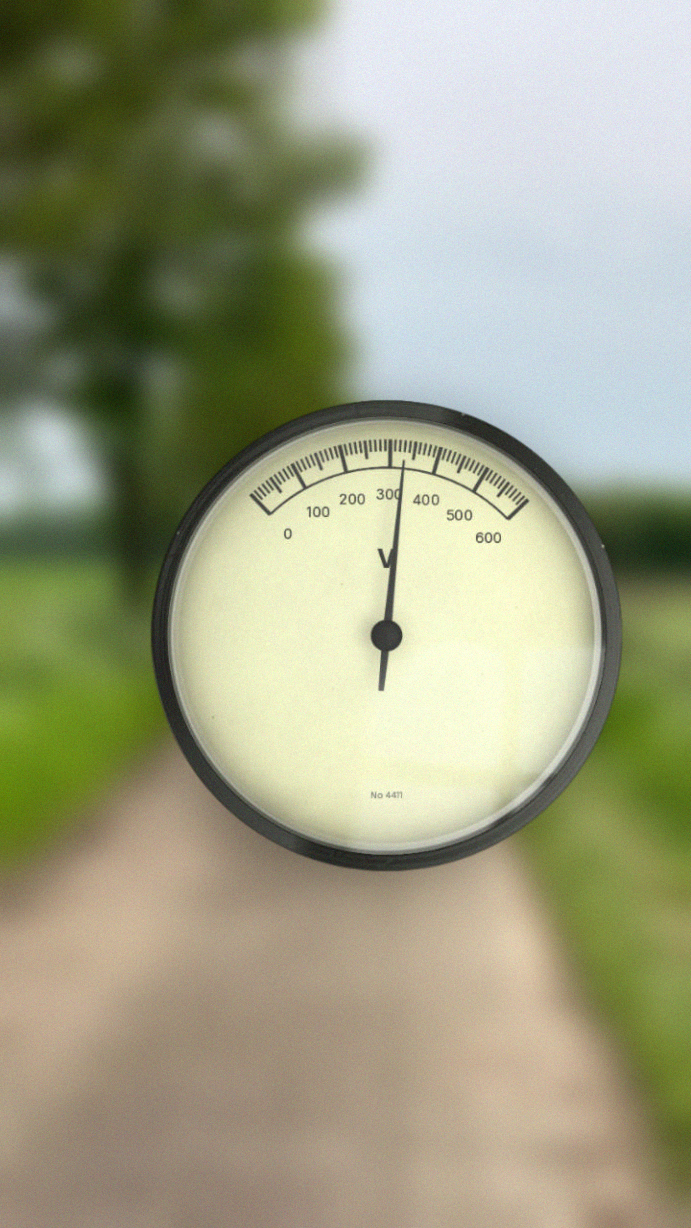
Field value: 330 (V)
